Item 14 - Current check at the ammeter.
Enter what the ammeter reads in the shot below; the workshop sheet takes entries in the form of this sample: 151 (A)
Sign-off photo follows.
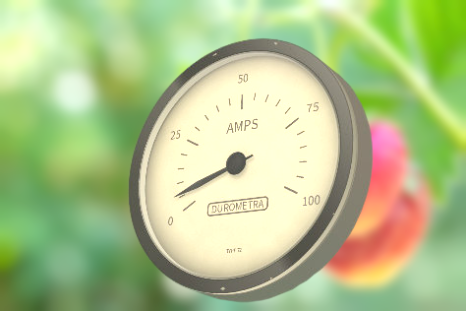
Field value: 5 (A)
